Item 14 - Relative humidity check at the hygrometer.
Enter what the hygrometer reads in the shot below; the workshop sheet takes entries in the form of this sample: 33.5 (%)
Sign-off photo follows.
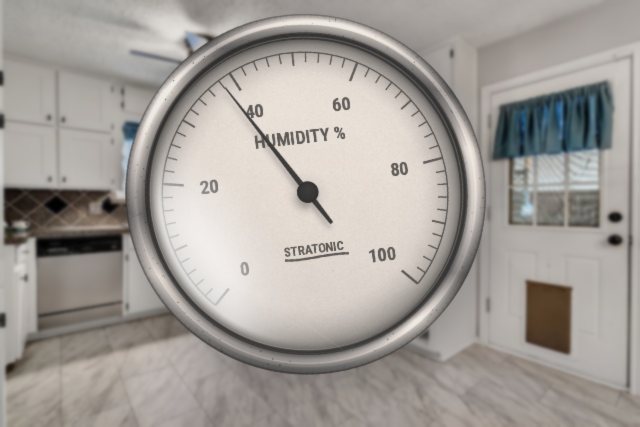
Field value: 38 (%)
